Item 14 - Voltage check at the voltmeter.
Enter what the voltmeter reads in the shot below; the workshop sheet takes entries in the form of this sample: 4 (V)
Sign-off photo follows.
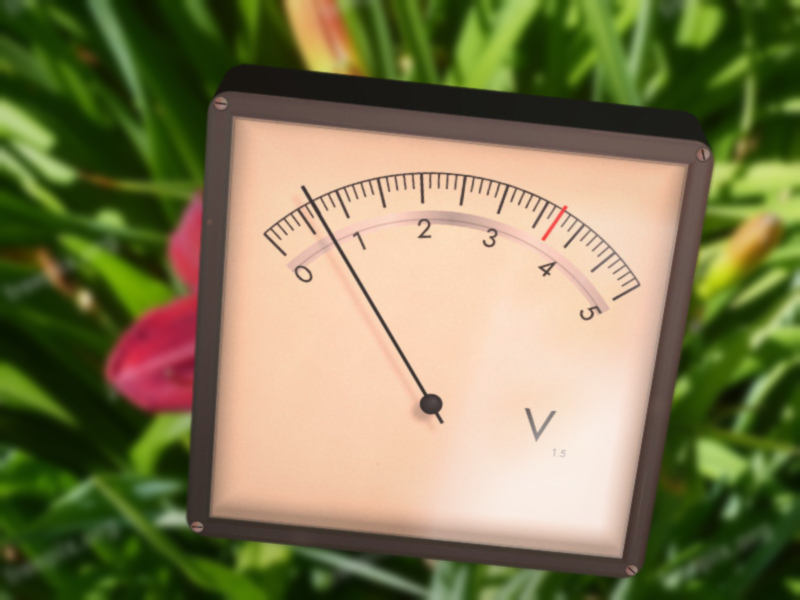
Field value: 0.7 (V)
